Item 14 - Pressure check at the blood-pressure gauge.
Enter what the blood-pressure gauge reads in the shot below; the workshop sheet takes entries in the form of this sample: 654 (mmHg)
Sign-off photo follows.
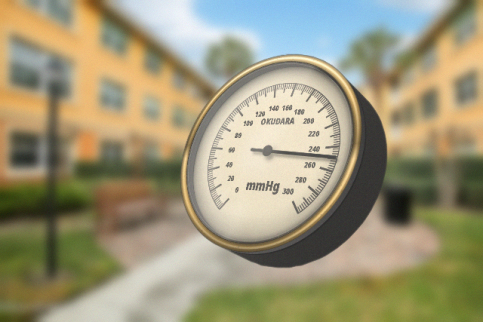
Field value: 250 (mmHg)
